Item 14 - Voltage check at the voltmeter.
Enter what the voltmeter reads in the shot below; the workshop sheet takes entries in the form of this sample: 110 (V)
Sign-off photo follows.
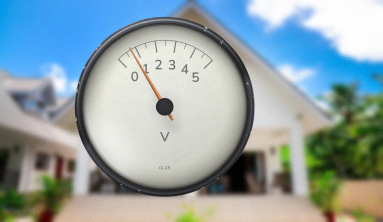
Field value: 0.75 (V)
